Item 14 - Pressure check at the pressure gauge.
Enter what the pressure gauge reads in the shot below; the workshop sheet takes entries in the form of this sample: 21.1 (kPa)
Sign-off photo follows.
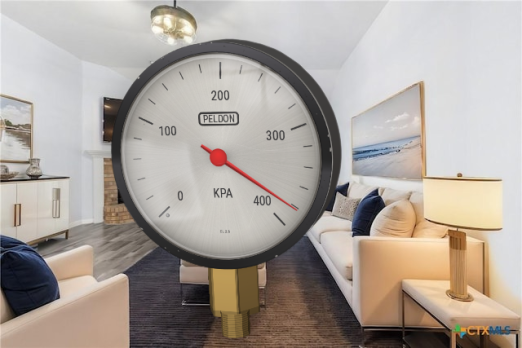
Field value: 380 (kPa)
